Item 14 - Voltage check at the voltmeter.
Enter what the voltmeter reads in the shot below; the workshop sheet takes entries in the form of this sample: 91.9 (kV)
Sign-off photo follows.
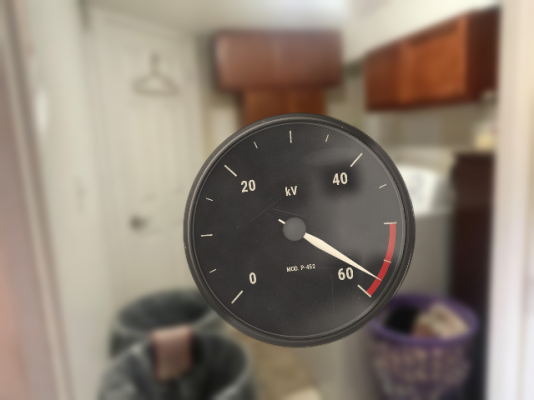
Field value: 57.5 (kV)
